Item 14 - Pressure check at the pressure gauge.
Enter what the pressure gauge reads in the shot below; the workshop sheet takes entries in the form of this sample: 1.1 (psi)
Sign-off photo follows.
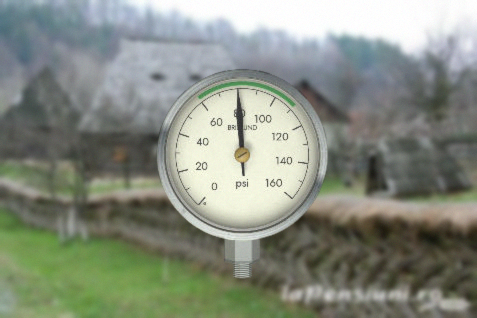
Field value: 80 (psi)
